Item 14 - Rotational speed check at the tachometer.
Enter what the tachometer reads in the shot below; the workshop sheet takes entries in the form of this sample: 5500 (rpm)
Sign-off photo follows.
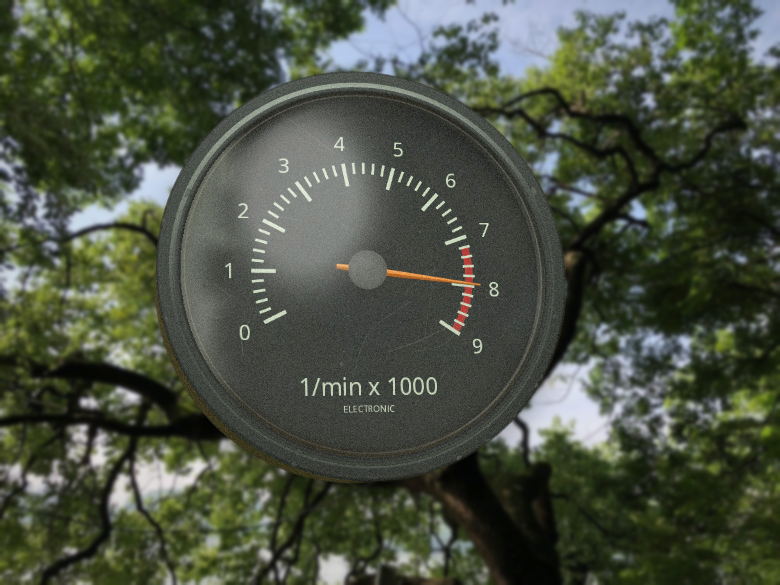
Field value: 8000 (rpm)
